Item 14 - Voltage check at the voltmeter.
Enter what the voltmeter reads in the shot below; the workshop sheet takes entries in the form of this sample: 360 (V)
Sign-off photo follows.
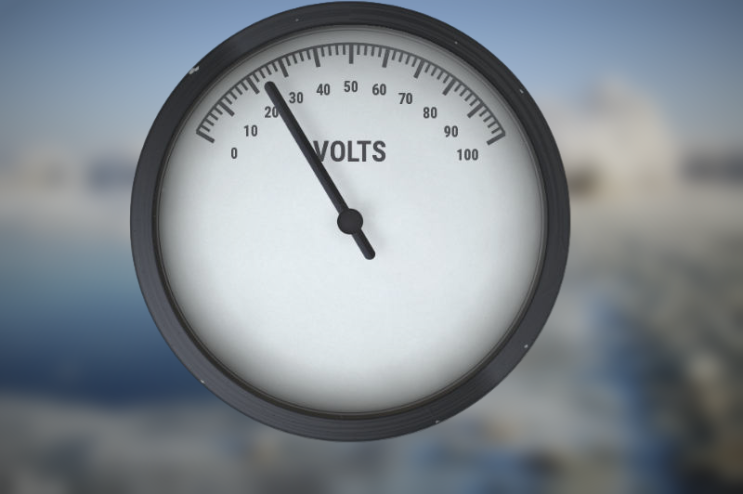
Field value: 24 (V)
